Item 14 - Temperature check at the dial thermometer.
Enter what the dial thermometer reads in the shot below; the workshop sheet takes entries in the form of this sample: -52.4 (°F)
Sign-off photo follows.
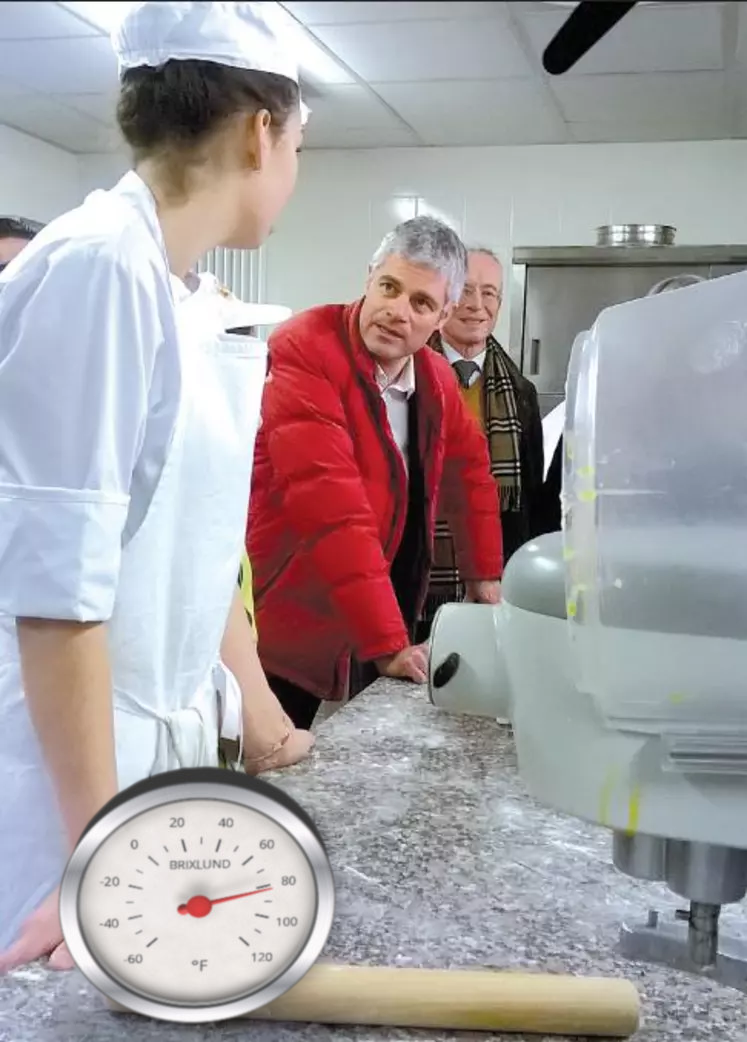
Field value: 80 (°F)
